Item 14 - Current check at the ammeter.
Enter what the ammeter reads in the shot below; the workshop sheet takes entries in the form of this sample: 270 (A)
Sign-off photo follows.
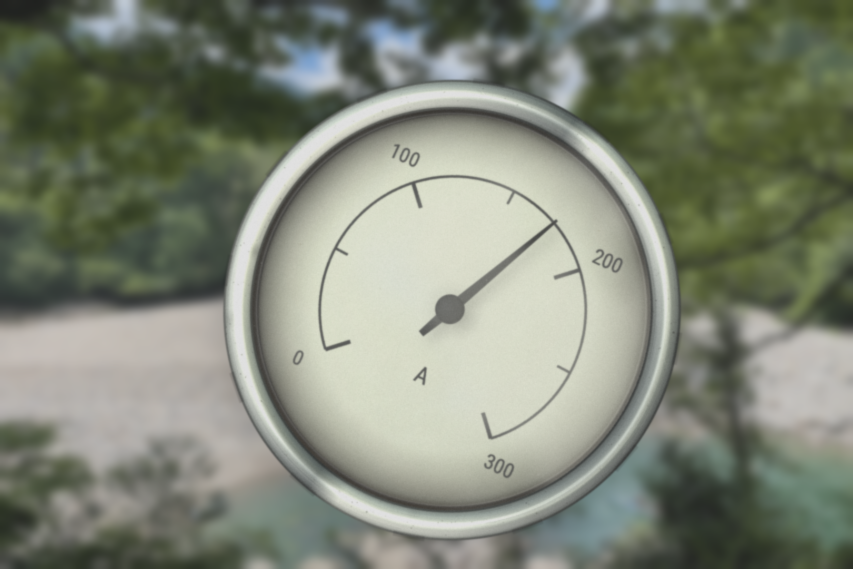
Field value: 175 (A)
